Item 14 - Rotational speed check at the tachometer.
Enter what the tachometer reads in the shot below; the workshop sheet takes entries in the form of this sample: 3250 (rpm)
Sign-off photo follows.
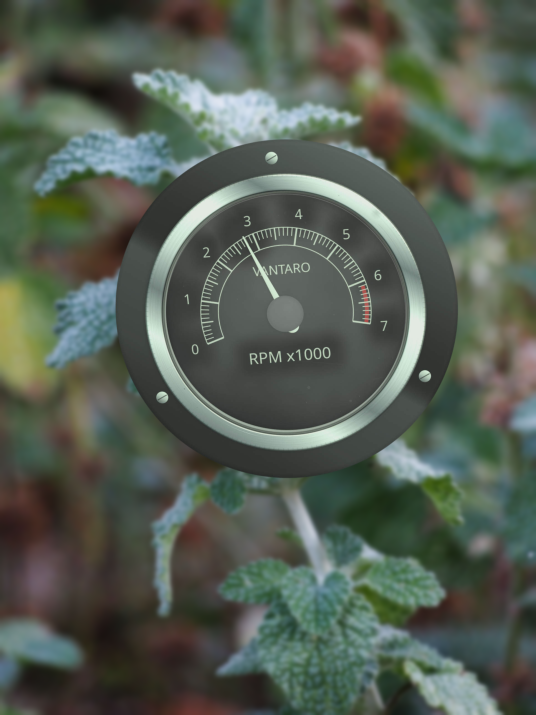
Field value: 2800 (rpm)
